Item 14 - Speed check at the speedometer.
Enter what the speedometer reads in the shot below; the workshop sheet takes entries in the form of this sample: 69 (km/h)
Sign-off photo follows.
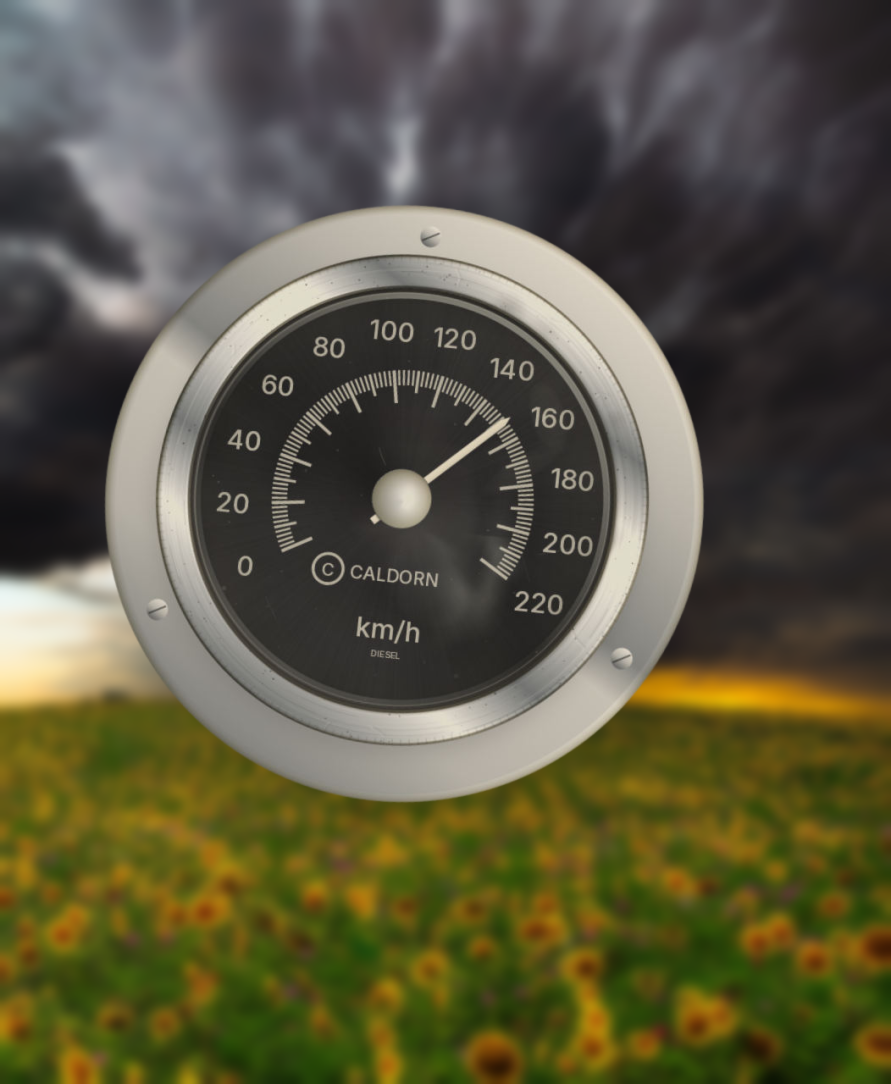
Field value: 152 (km/h)
